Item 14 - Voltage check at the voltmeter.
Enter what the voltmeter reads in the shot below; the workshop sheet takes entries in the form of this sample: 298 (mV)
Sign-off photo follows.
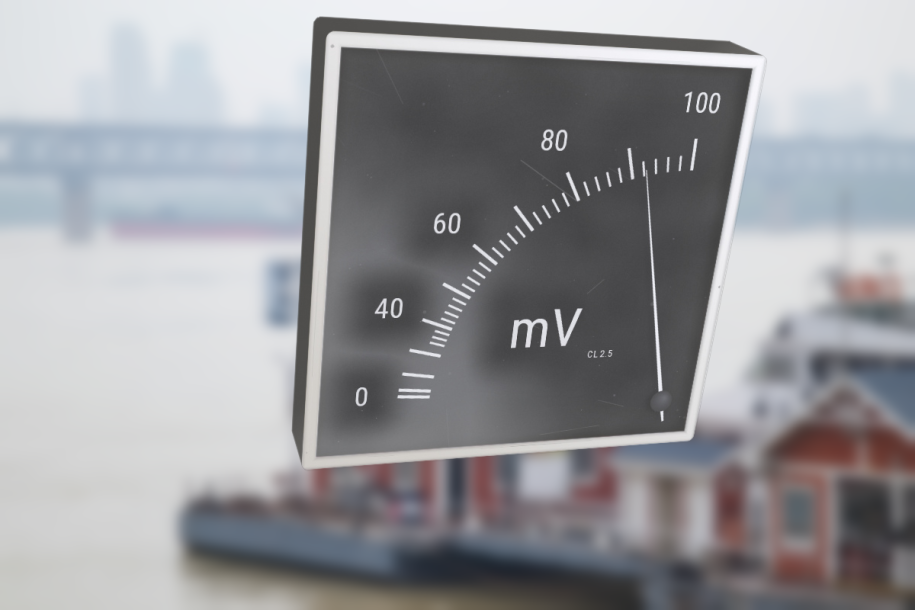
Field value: 92 (mV)
